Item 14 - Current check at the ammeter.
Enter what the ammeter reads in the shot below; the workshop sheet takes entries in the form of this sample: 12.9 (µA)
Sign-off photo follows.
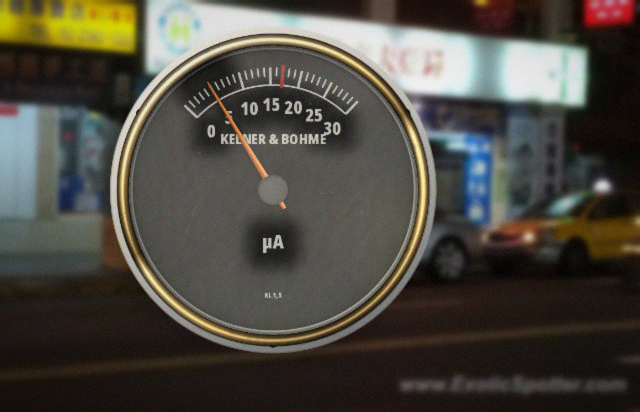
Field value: 5 (µA)
